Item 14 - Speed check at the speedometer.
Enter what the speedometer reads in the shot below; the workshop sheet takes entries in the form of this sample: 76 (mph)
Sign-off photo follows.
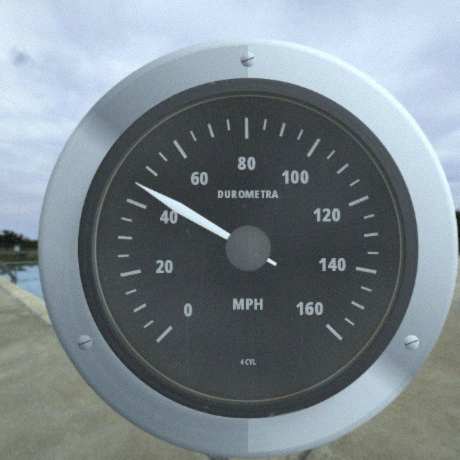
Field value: 45 (mph)
